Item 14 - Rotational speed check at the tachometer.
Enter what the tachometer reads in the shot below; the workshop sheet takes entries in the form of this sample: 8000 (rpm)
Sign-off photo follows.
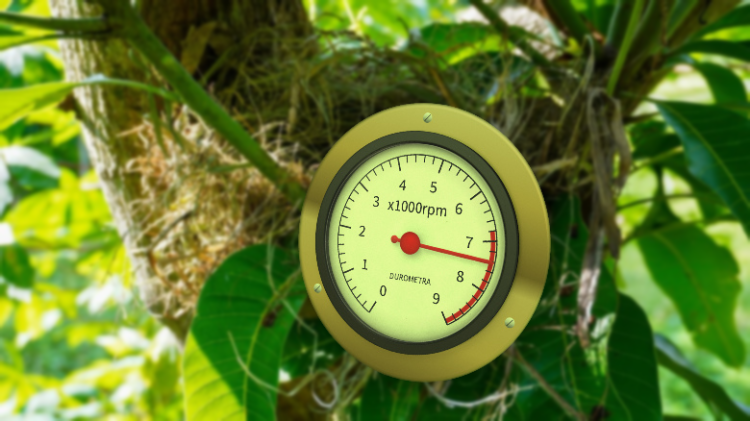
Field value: 7400 (rpm)
